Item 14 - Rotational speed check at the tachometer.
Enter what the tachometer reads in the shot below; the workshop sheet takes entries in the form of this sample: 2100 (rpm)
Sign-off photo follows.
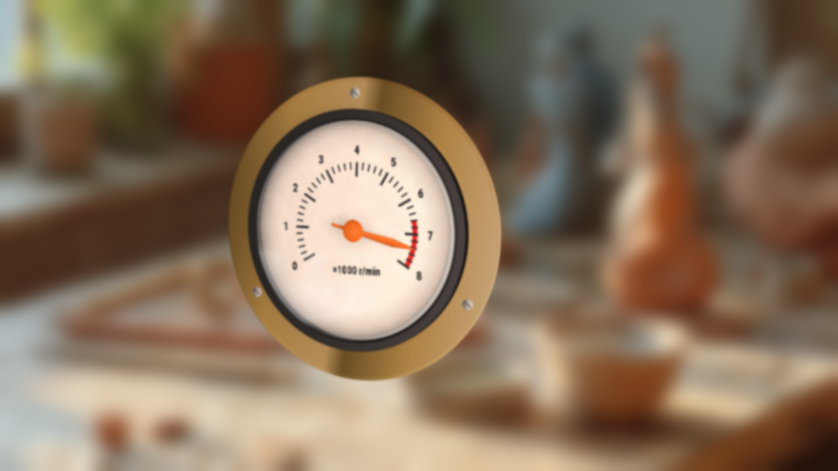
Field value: 7400 (rpm)
